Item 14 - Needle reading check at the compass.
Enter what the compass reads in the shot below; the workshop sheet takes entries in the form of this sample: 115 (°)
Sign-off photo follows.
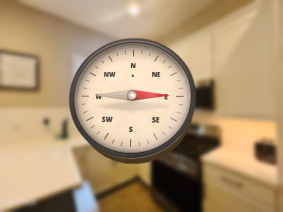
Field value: 90 (°)
